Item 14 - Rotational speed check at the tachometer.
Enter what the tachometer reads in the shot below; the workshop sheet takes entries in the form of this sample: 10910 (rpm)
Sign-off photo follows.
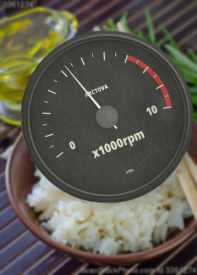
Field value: 4250 (rpm)
